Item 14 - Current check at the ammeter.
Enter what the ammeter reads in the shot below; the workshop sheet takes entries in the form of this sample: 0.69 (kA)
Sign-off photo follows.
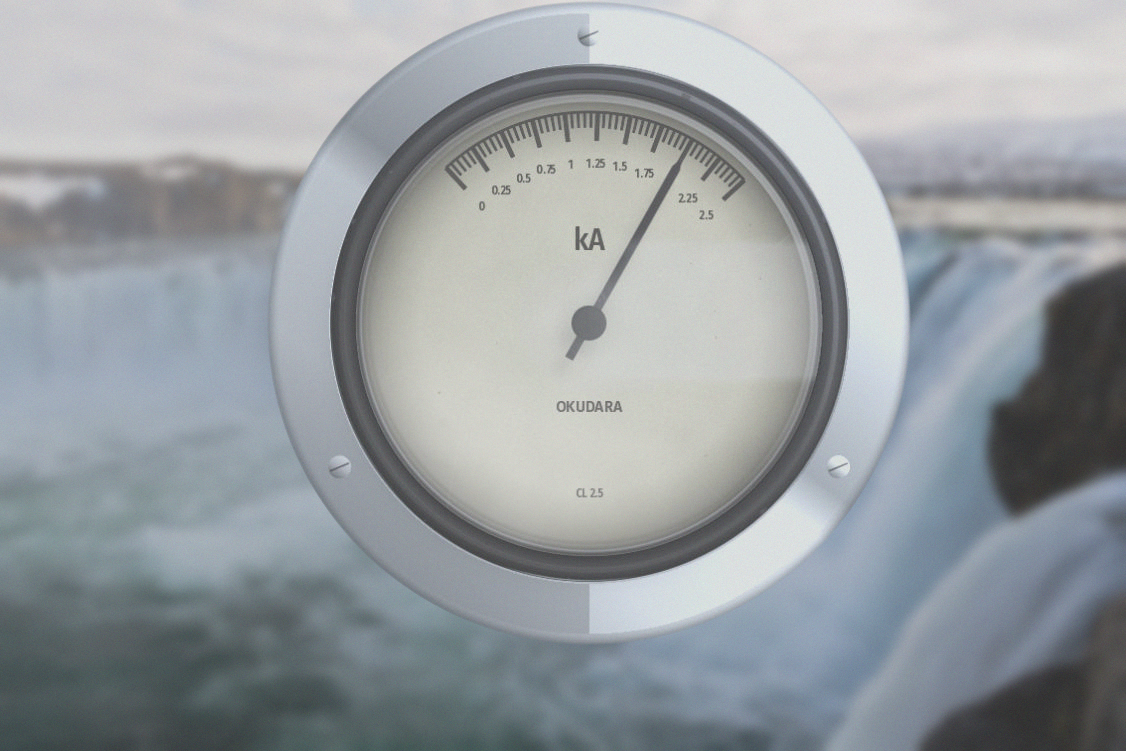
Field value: 2 (kA)
